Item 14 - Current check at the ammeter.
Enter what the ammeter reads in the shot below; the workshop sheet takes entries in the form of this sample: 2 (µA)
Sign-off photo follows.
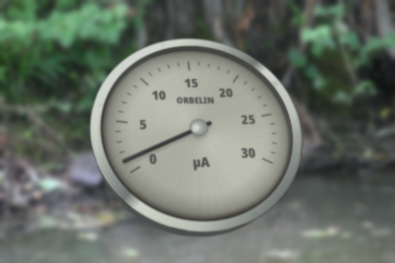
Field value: 1 (µA)
